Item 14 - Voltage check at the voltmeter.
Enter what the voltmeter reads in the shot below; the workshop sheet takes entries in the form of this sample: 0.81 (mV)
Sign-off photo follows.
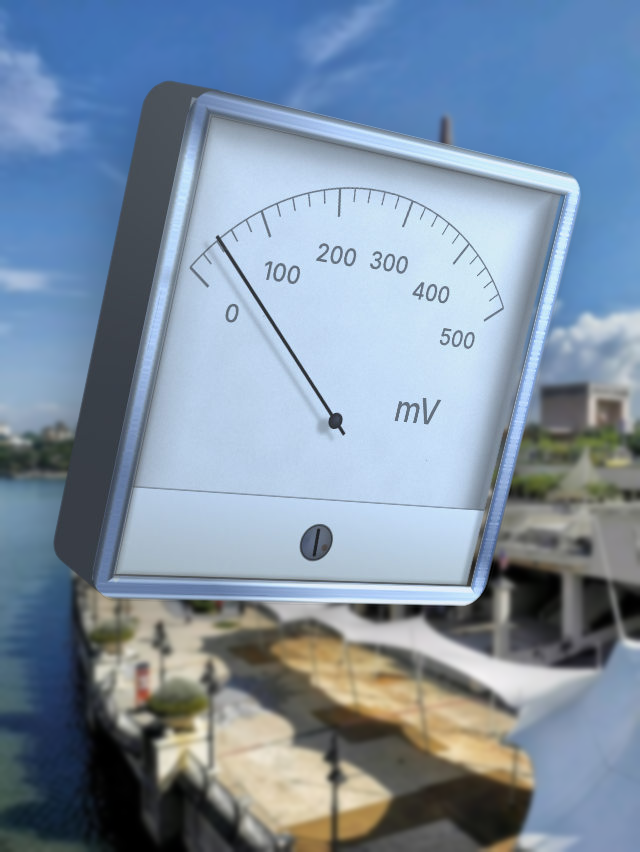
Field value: 40 (mV)
